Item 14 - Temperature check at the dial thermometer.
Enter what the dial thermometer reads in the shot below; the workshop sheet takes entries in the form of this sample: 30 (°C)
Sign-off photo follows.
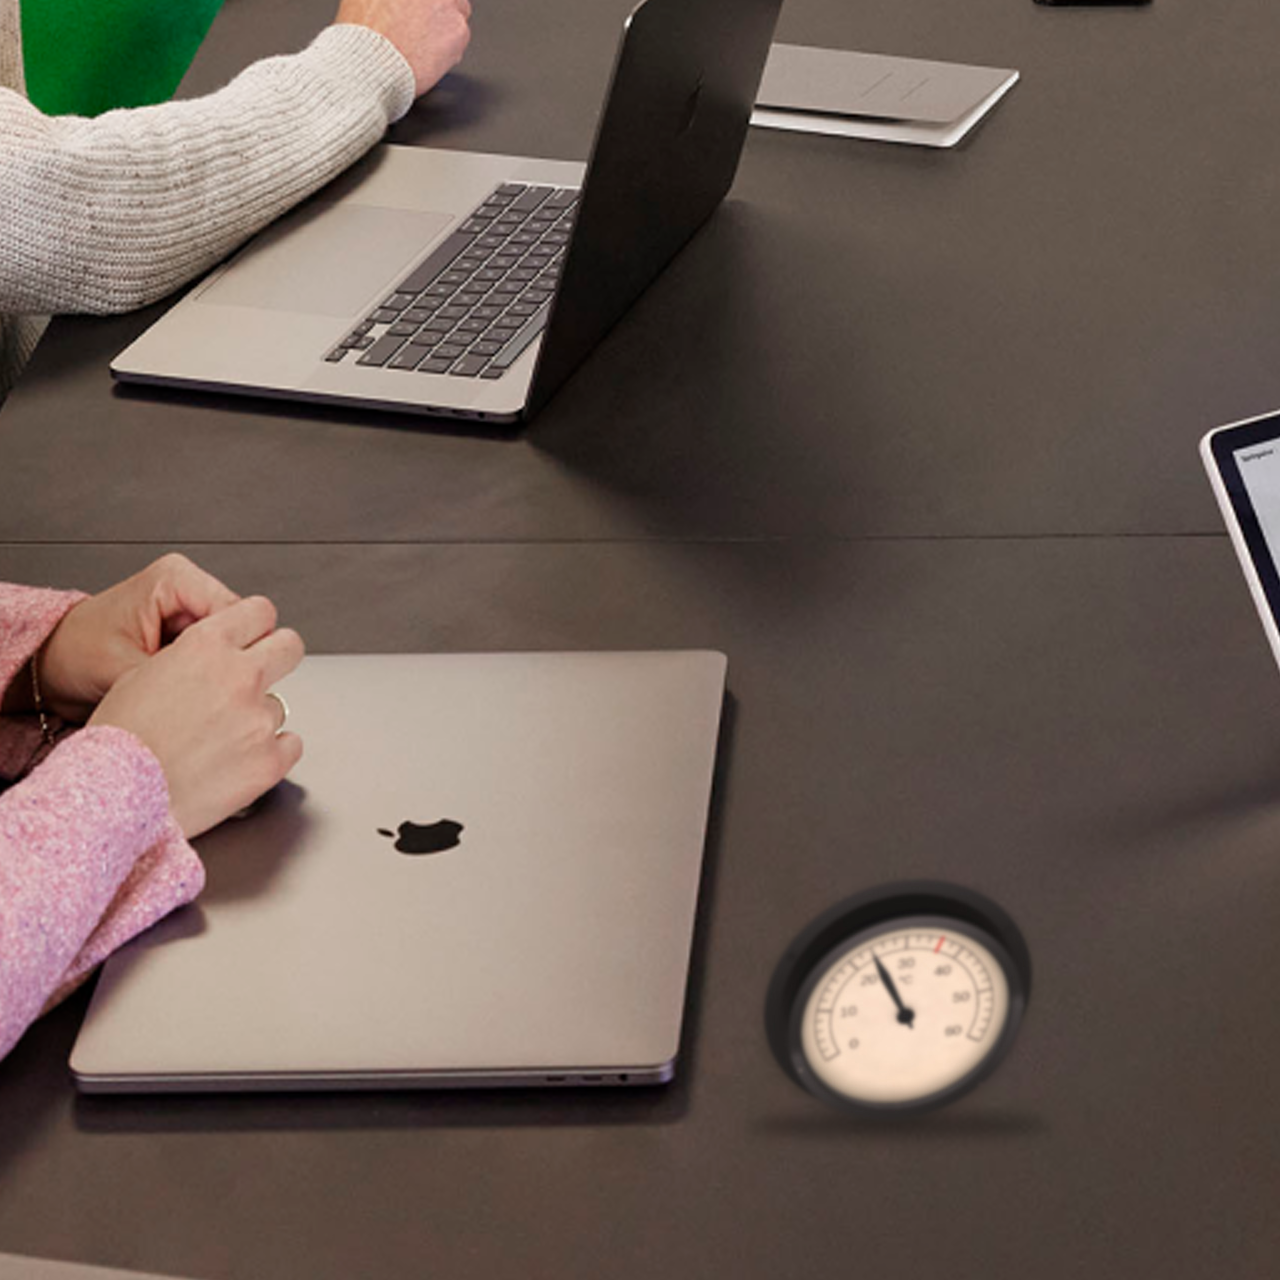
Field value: 24 (°C)
